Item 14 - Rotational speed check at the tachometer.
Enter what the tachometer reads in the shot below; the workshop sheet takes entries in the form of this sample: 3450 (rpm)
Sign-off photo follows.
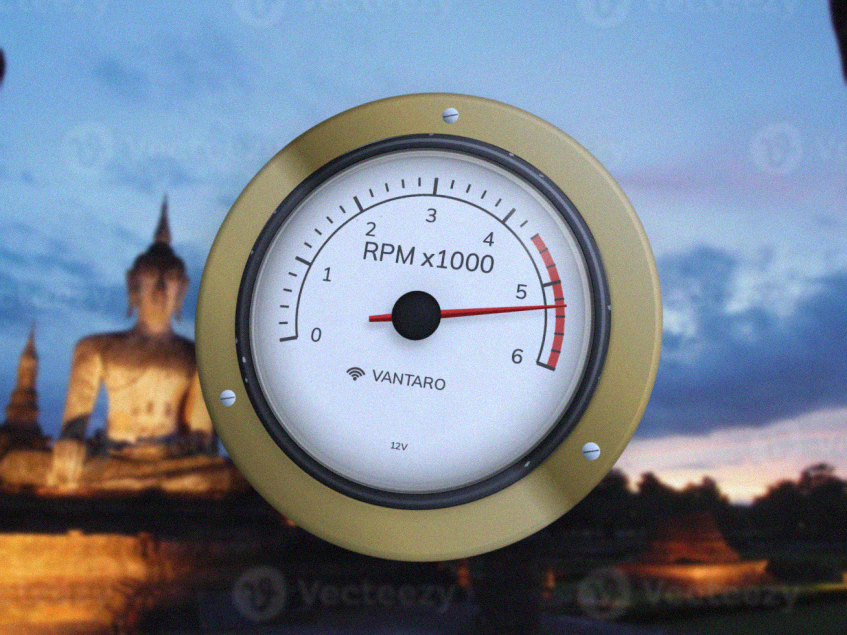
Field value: 5300 (rpm)
